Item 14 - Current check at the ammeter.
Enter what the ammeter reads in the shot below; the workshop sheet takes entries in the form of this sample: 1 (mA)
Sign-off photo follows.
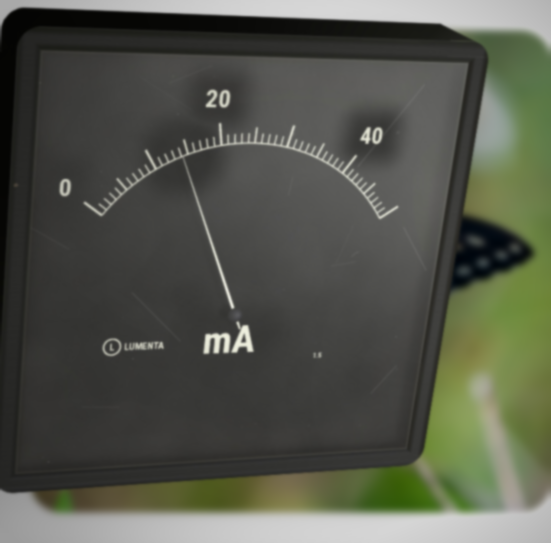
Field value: 14 (mA)
